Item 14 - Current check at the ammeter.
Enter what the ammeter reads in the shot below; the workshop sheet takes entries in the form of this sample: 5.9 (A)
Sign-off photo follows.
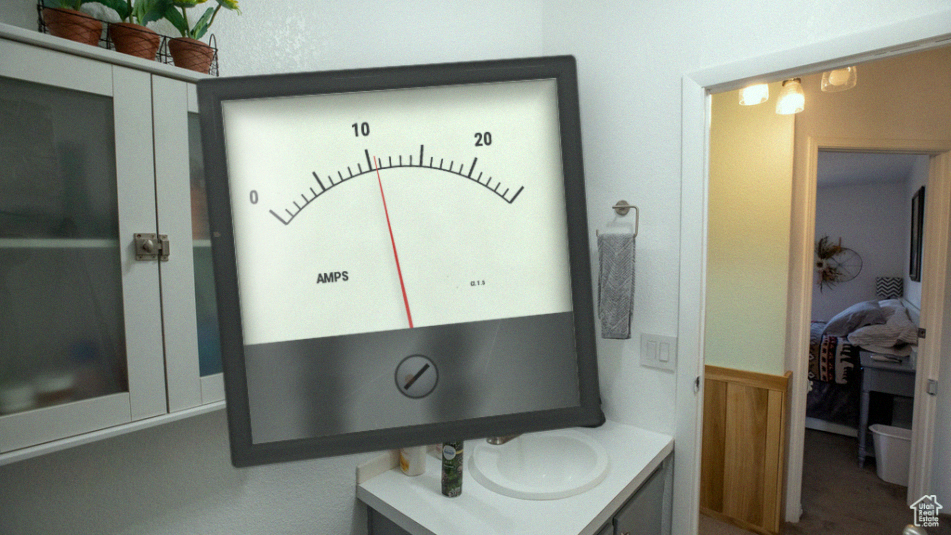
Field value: 10.5 (A)
